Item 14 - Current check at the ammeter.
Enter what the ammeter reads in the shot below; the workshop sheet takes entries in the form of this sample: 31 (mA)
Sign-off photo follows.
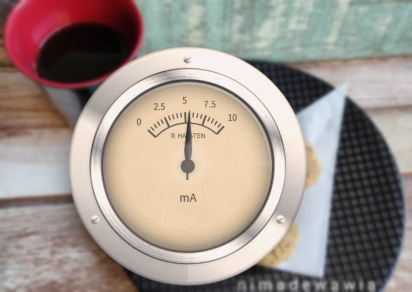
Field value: 5.5 (mA)
